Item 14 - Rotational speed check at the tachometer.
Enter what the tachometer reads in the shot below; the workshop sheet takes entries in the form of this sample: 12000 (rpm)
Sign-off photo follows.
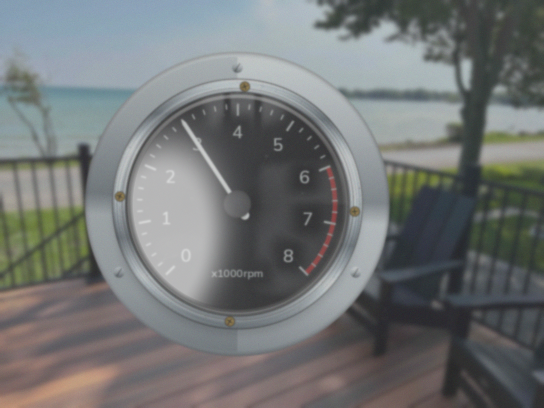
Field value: 3000 (rpm)
